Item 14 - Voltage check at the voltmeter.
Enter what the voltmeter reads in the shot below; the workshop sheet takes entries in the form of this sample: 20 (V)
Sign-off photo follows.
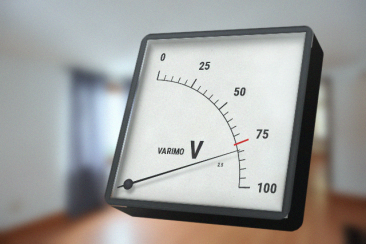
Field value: 80 (V)
